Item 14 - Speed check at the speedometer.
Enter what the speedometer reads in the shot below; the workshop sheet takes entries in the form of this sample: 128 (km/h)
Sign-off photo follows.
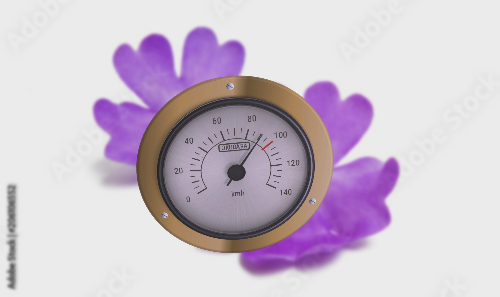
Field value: 90 (km/h)
